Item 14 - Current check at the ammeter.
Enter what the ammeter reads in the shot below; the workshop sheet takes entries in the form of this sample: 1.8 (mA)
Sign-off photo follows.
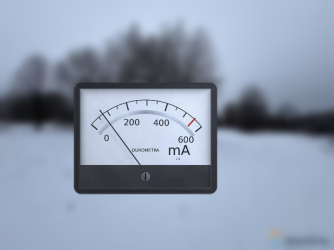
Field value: 75 (mA)
